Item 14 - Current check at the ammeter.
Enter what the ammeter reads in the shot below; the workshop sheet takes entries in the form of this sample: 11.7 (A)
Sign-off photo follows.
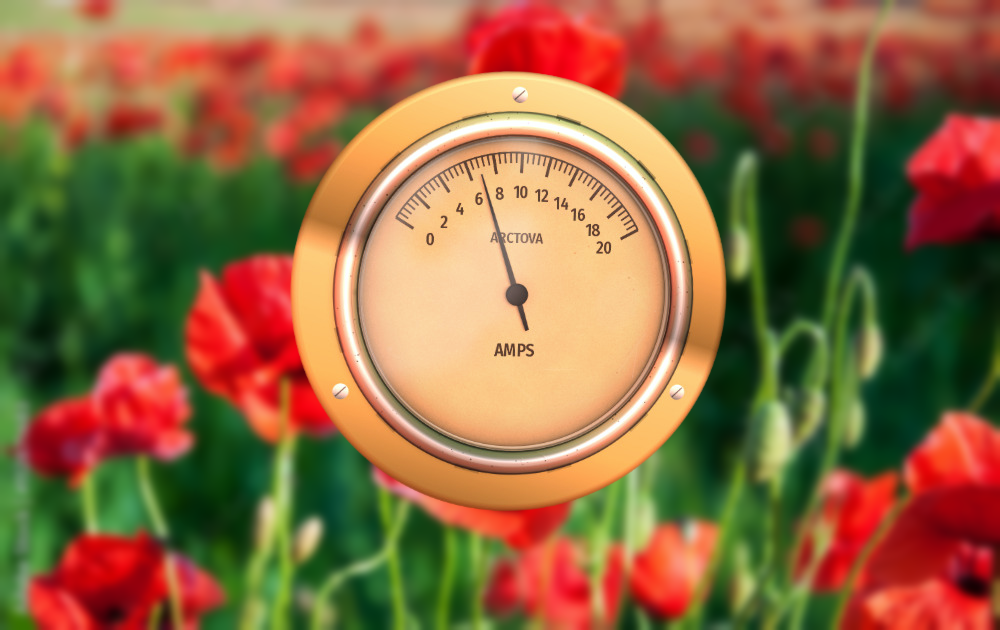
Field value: 6.8 (A)
